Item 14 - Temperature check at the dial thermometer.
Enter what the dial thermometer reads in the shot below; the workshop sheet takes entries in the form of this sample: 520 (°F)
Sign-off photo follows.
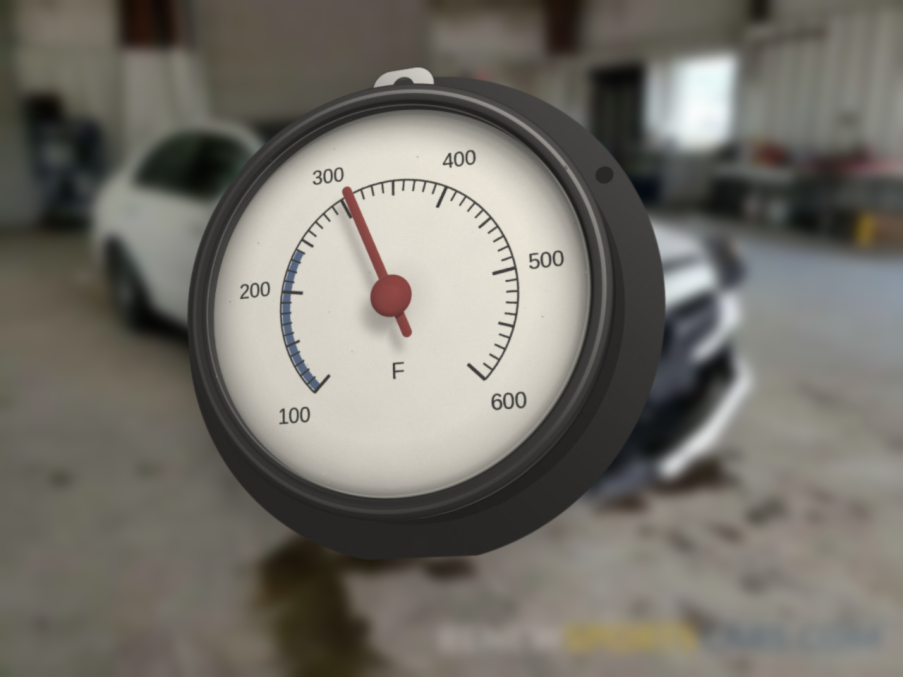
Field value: 310 (°F)
